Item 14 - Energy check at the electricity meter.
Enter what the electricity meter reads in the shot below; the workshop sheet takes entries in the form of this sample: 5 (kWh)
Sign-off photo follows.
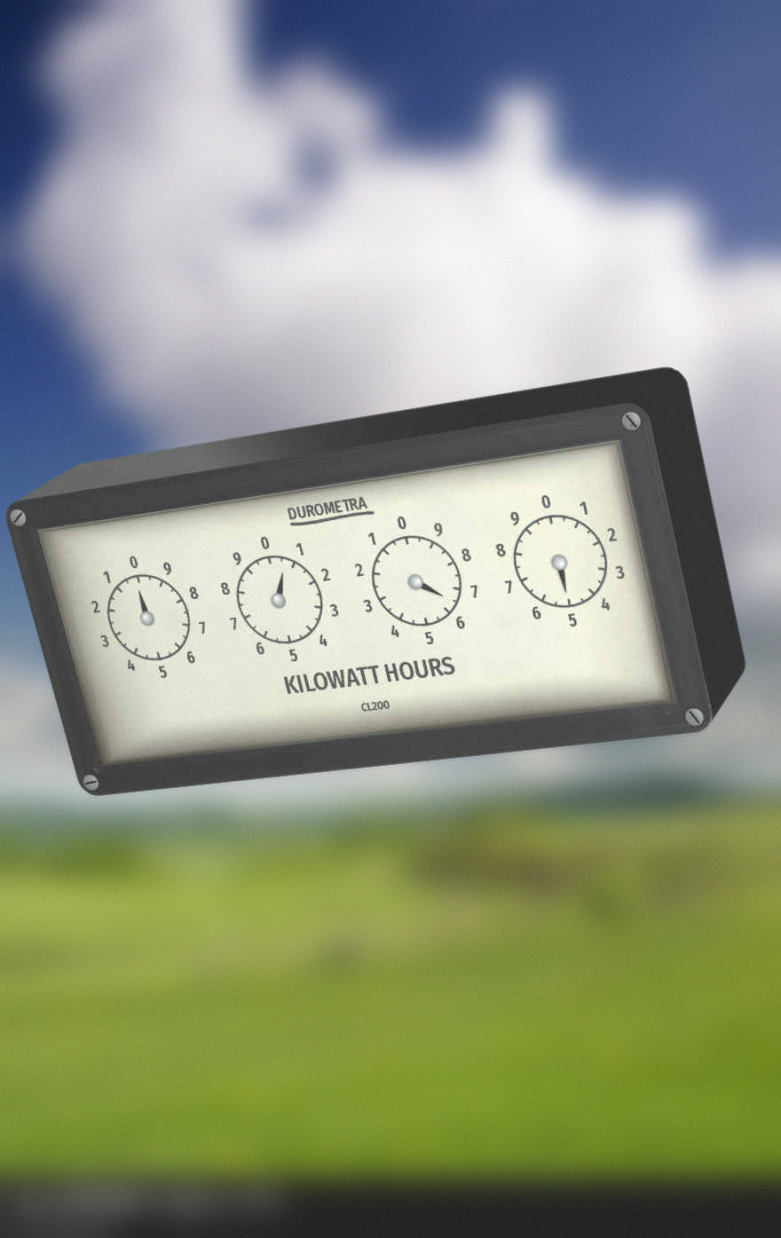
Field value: 65 (kWh)
